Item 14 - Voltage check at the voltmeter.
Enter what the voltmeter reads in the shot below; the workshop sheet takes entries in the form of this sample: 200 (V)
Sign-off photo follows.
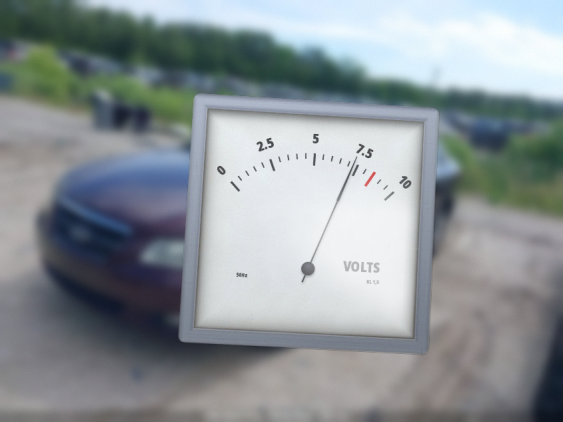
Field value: 7.25 (V)
